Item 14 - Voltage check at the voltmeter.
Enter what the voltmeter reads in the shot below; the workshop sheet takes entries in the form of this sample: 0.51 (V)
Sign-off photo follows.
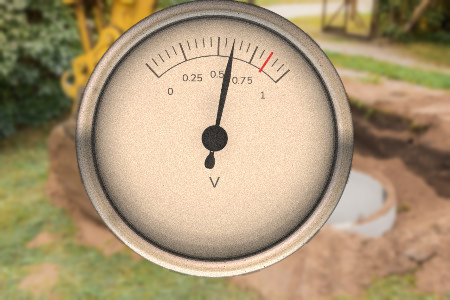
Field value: 0.6 (V)
